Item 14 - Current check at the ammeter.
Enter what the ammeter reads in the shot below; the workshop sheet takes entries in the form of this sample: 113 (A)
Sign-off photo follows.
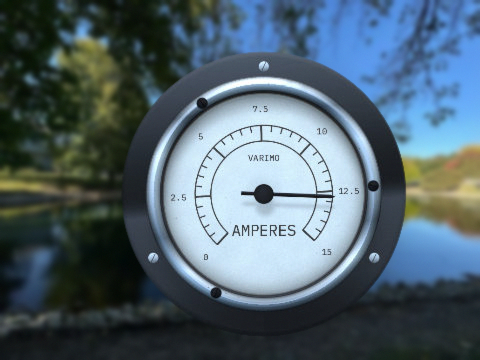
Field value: 12.75 (A)
